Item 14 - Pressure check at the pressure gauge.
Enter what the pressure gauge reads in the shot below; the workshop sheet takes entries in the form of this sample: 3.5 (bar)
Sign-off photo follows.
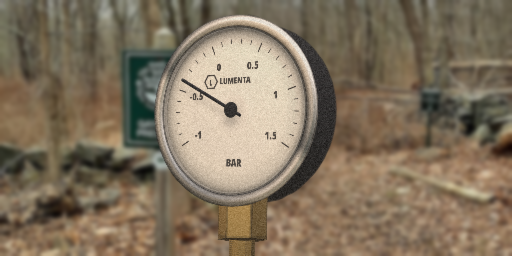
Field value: -0.4 (bar)
